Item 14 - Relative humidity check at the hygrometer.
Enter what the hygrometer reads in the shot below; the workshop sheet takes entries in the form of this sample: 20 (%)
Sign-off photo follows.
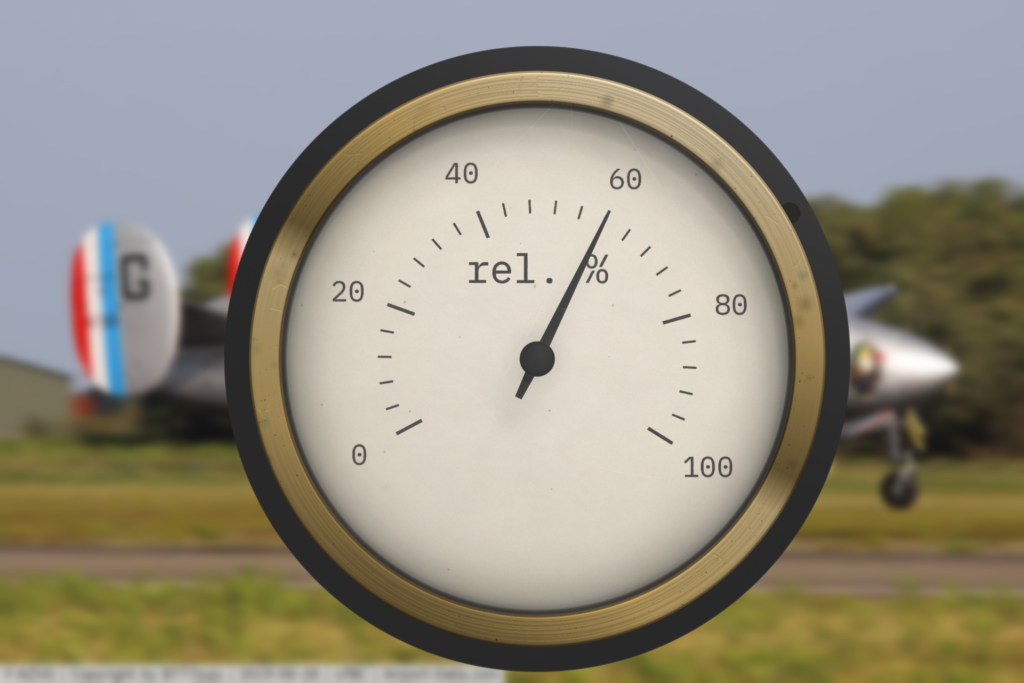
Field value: 60 (%)
